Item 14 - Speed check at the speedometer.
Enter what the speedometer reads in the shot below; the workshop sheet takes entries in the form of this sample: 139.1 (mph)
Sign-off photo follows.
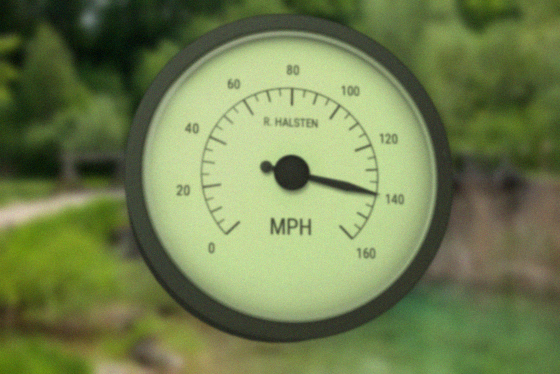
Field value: 140 (mph)
